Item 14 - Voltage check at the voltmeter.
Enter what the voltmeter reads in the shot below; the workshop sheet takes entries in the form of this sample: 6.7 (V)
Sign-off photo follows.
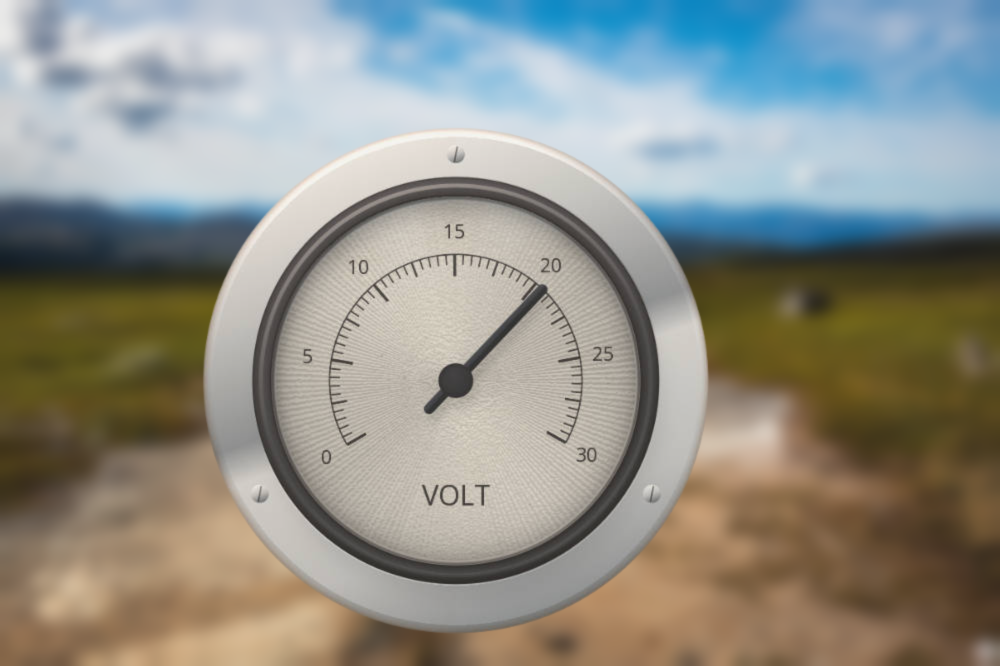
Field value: 20.5 (V)
